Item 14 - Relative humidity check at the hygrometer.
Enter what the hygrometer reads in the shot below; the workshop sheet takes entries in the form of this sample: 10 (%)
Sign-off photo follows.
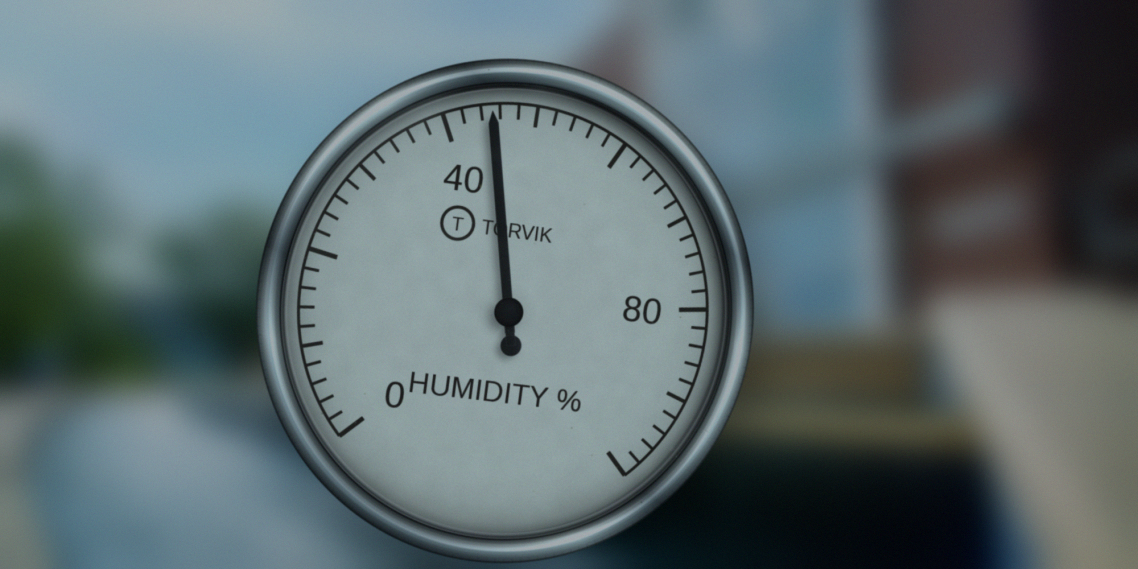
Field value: 45 (%)
